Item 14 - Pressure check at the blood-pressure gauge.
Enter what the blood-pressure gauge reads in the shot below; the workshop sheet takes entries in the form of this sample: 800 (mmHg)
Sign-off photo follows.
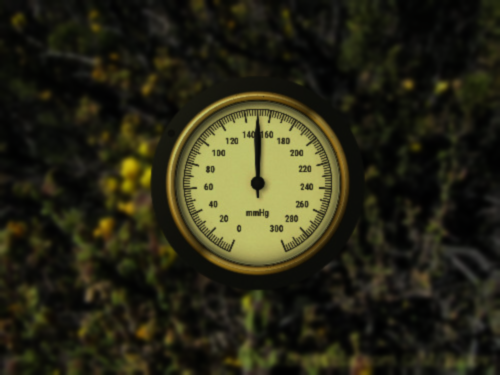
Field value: 150 (mmHg)
